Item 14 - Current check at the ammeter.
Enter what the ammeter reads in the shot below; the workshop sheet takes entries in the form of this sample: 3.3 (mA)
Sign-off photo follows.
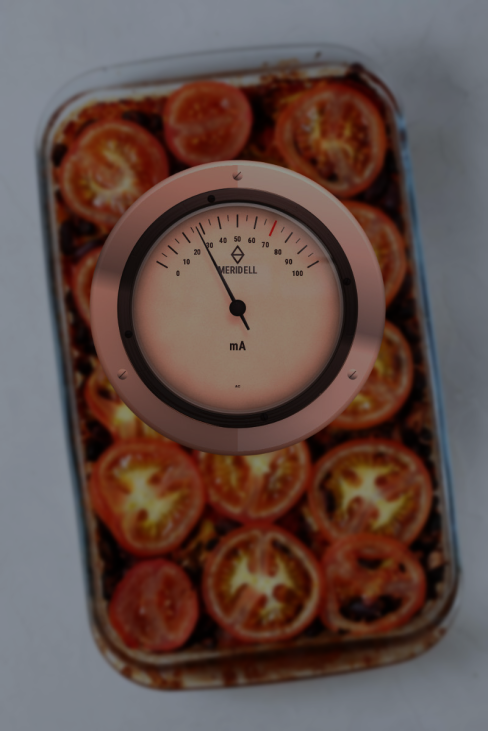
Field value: 27.5 (mA)
